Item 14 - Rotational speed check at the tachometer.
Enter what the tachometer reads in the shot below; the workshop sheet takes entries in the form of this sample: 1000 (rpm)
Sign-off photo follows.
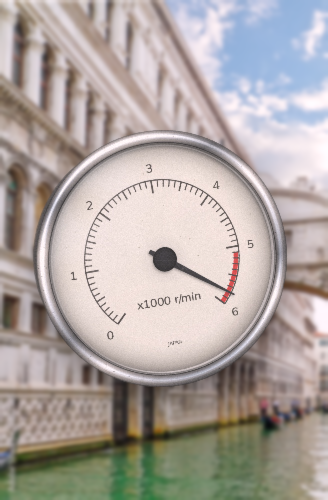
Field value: 5800 (rpm)
